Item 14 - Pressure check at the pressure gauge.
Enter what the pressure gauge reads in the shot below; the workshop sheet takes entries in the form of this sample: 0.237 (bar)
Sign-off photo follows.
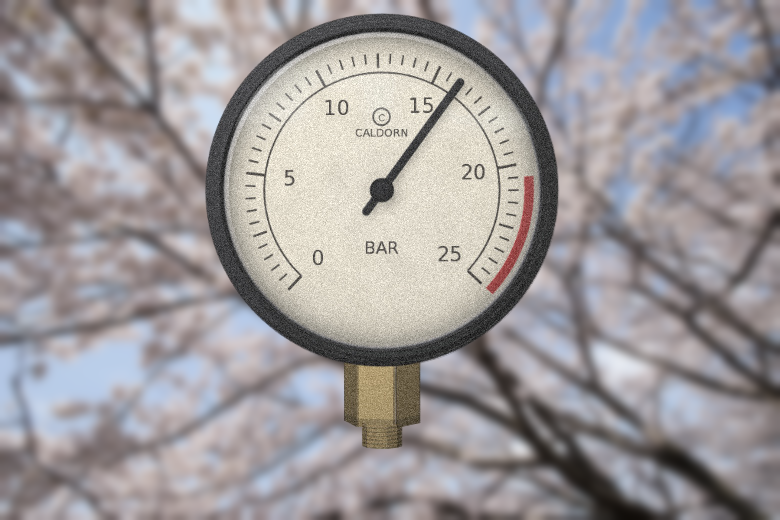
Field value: 16 (bar)
